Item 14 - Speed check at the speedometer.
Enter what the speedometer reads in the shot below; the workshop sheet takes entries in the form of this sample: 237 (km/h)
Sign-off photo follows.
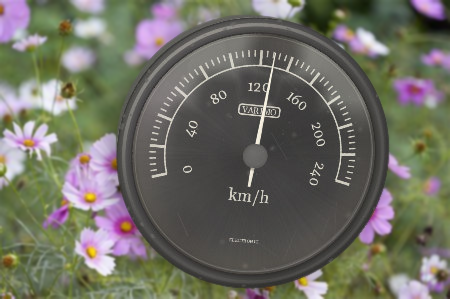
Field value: 128 (km/h)
